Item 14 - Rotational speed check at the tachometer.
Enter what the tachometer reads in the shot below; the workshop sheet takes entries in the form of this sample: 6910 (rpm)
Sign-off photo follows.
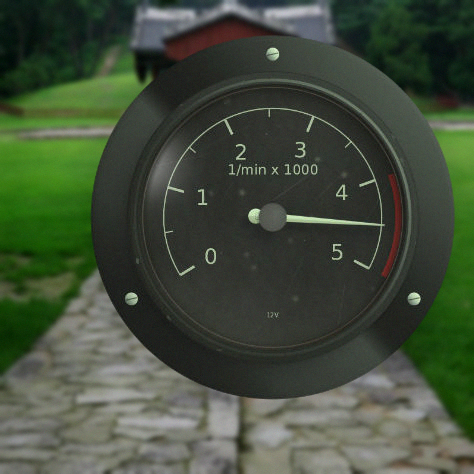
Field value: 4500 (rpm)
